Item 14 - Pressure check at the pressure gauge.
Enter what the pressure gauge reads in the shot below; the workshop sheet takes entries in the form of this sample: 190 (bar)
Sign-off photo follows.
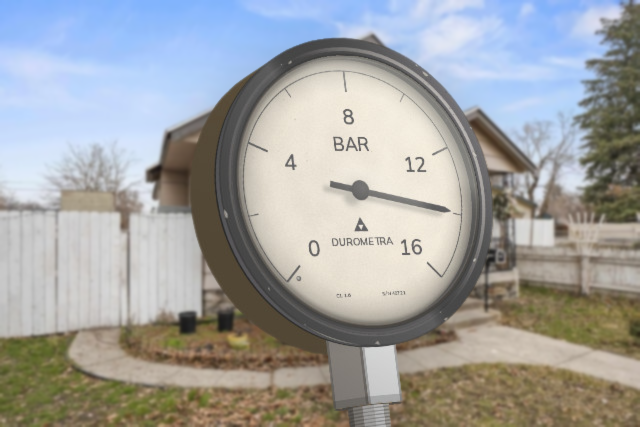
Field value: 14 (bar)
